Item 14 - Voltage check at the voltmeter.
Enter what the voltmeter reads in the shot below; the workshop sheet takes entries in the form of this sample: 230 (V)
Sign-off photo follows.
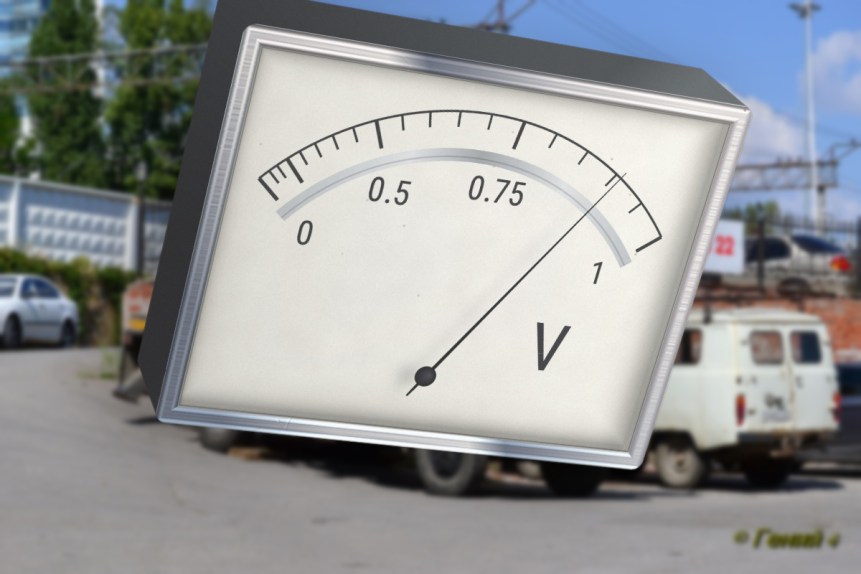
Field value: 0.9 (V)
